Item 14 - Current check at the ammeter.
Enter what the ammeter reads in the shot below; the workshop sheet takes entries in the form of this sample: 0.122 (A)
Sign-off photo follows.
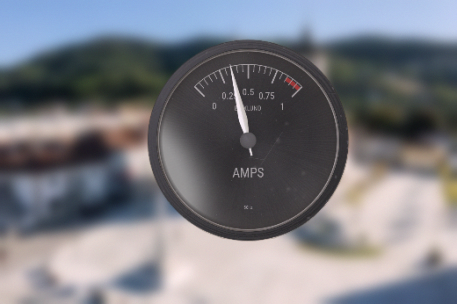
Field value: 0.35 (A)
